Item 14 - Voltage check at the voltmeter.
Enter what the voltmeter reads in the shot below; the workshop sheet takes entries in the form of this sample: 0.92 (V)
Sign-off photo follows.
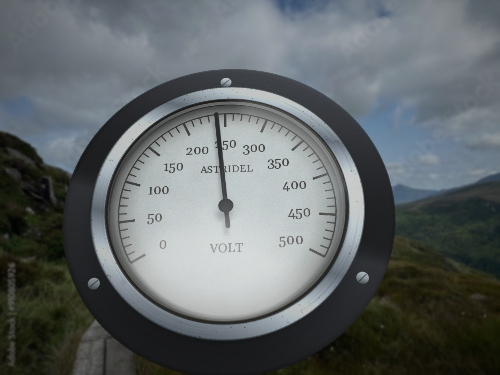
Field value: 240 (V)
